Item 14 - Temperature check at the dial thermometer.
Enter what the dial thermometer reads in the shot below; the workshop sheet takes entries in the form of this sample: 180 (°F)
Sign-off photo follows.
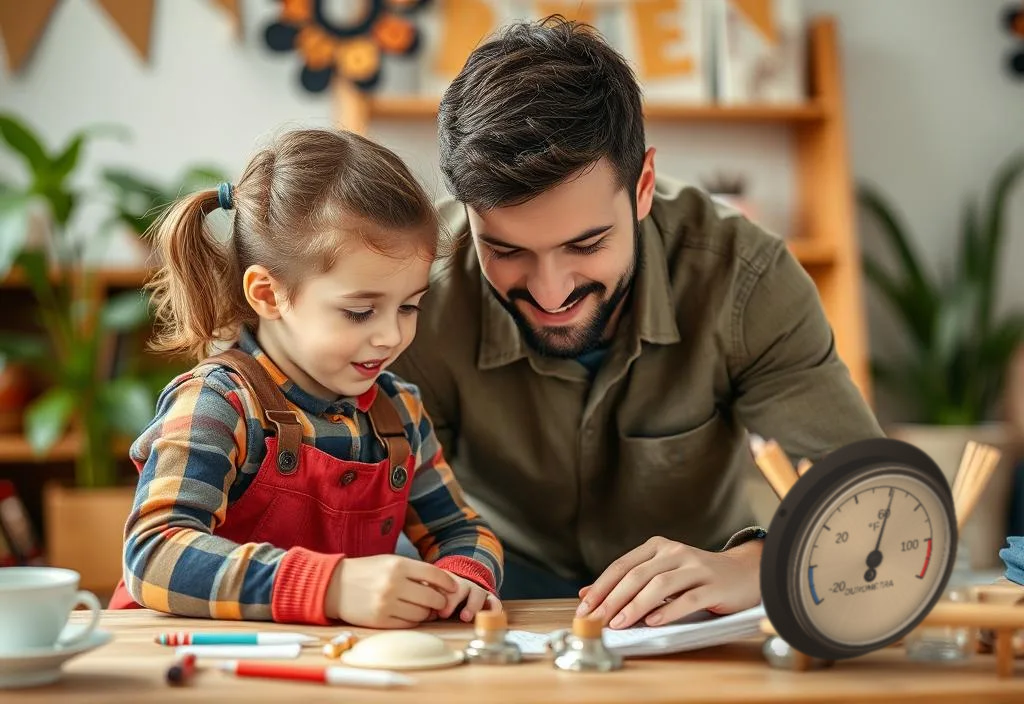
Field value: 60 (°F)
